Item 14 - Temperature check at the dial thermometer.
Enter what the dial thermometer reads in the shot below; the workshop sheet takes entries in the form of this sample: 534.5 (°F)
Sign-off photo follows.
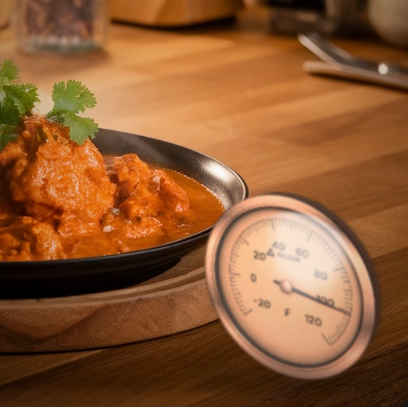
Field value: 100 (°F)
